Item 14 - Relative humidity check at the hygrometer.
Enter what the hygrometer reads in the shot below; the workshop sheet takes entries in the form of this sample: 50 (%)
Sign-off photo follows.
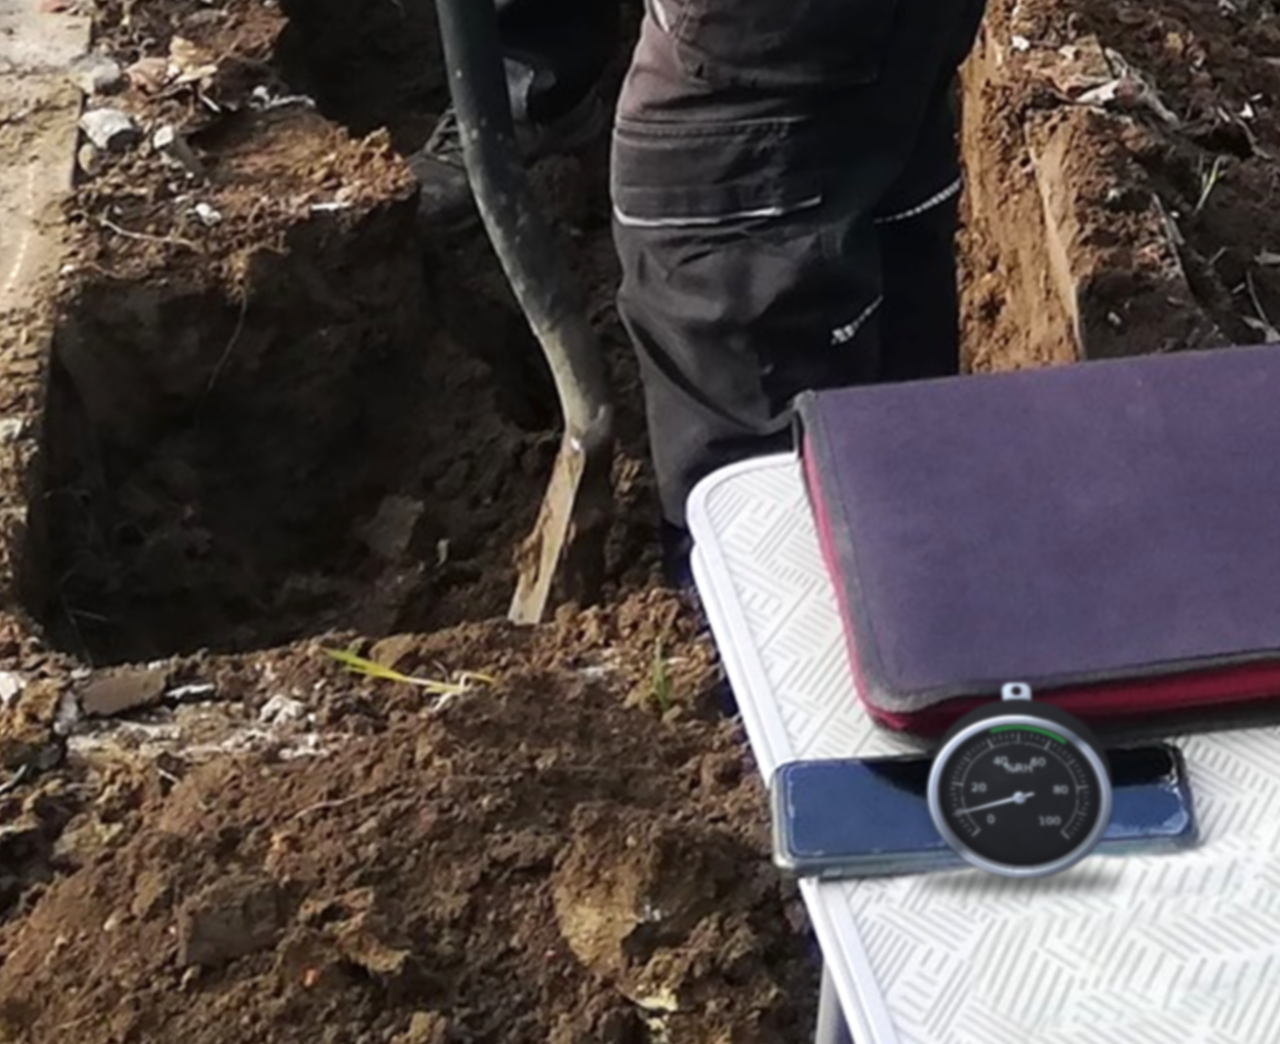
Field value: 10 (%)
